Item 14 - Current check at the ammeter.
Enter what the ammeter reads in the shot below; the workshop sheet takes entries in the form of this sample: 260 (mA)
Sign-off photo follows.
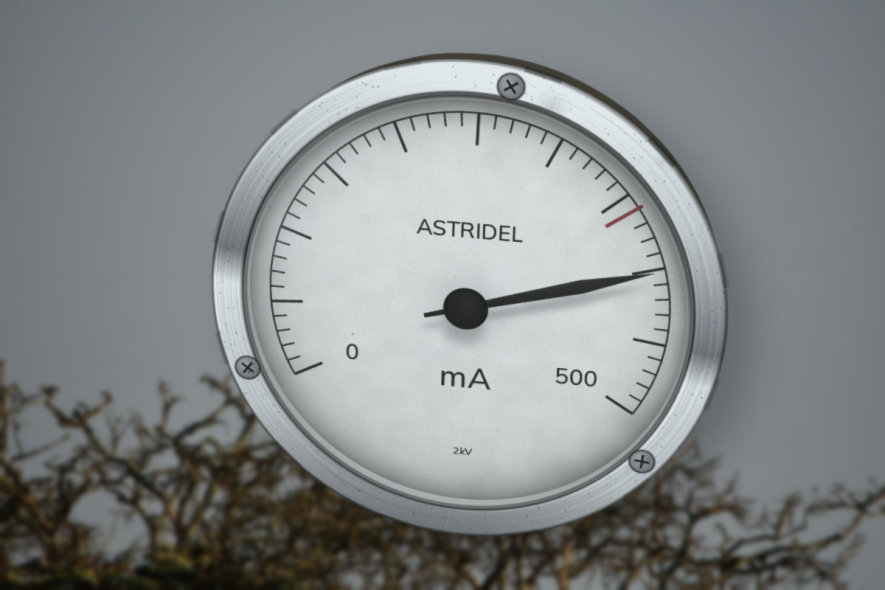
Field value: 400 (mA)
